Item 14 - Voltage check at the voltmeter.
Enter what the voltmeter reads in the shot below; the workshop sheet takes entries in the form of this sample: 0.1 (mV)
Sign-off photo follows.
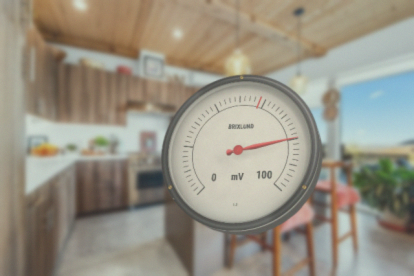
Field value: 80 (mV)
